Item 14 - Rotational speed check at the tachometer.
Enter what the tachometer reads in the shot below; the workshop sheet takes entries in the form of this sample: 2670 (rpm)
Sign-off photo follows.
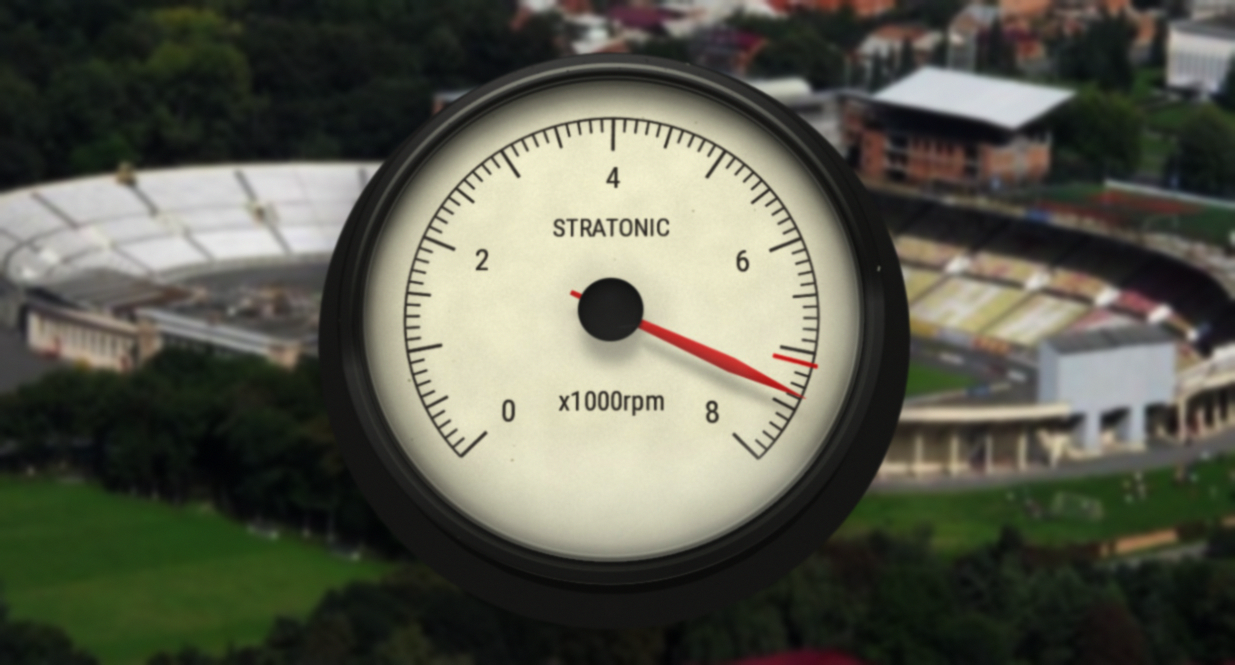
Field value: 7400 (rpm)
